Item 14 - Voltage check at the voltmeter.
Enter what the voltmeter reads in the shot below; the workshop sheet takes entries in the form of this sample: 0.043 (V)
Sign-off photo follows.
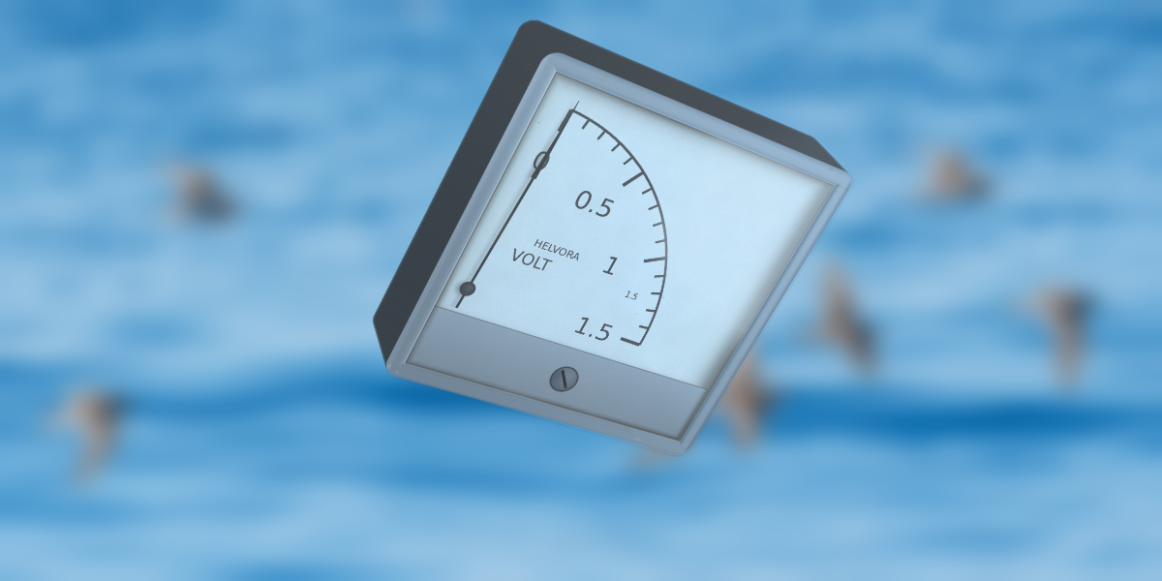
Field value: 0 (V)
